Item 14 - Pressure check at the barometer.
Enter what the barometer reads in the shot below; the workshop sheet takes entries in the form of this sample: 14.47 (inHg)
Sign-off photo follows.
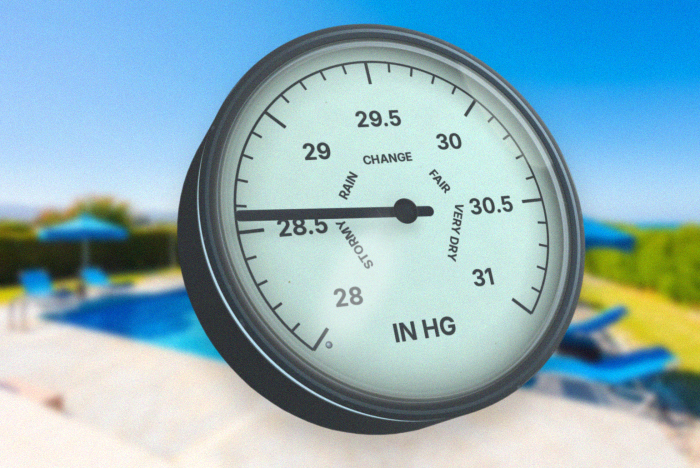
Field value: 28.55 (inHg)
